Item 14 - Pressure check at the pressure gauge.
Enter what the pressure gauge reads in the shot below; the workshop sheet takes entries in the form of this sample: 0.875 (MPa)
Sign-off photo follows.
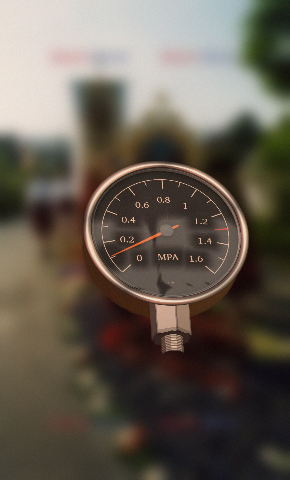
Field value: 0.1 (MPa)
